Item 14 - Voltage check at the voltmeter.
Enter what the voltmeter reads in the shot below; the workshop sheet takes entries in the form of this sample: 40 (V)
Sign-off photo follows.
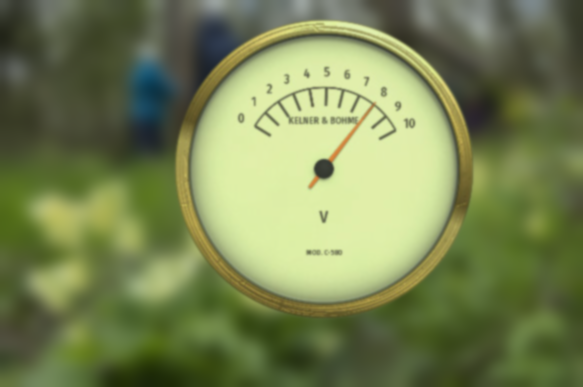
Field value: 8 (V)
